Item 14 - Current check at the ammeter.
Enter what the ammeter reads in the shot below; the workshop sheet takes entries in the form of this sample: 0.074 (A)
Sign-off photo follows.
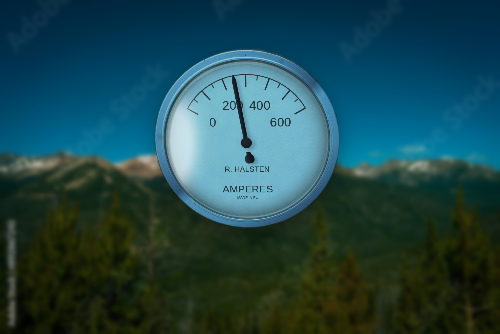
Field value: 250 (A)
